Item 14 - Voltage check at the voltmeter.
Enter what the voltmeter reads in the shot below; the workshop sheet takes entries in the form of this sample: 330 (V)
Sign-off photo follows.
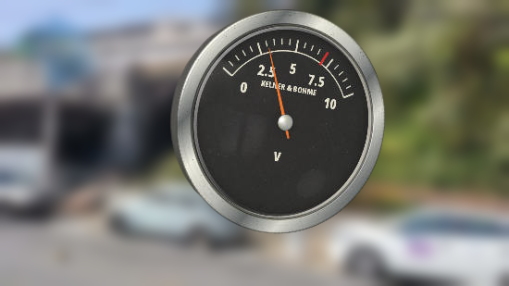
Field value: 3 (V)
